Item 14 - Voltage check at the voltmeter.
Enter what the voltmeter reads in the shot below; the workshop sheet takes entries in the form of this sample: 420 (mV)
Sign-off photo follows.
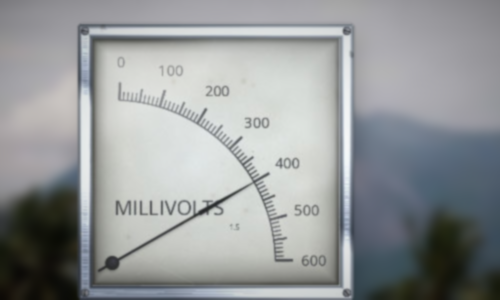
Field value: 400 (mV)
